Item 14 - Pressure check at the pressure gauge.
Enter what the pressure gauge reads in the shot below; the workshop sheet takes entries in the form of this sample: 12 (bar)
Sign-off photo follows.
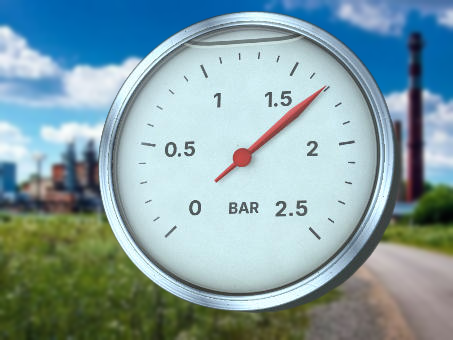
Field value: 1.7 (bar)
